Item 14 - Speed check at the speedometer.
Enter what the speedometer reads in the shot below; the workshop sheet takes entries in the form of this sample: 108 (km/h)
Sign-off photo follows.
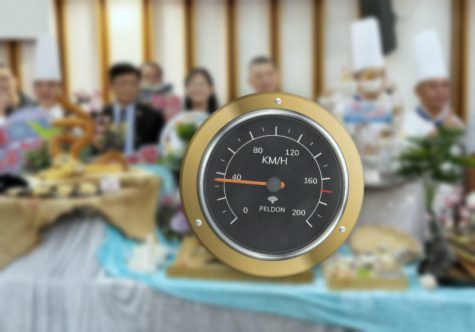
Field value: 35 (km/h)
